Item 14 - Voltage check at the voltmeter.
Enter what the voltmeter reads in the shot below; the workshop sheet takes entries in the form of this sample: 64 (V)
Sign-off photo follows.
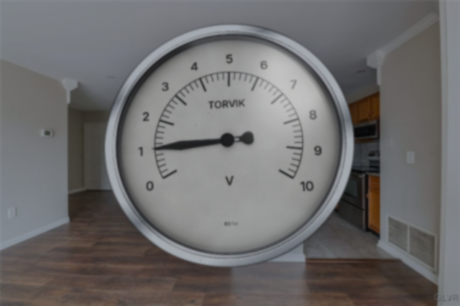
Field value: 1 (V)
